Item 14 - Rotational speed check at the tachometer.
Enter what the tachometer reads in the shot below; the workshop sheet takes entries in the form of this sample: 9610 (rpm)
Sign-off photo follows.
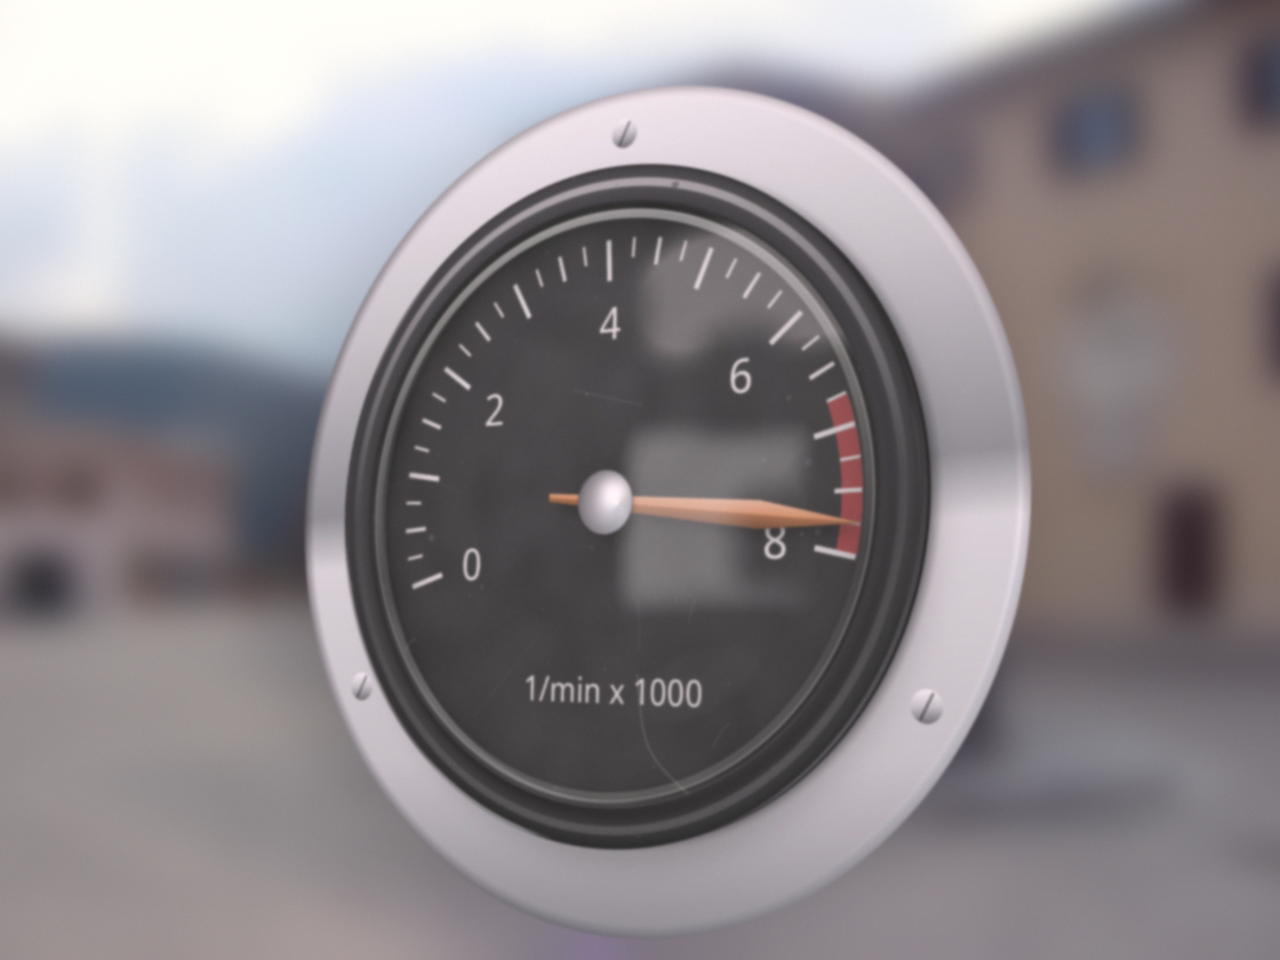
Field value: 7750 (rpm)
